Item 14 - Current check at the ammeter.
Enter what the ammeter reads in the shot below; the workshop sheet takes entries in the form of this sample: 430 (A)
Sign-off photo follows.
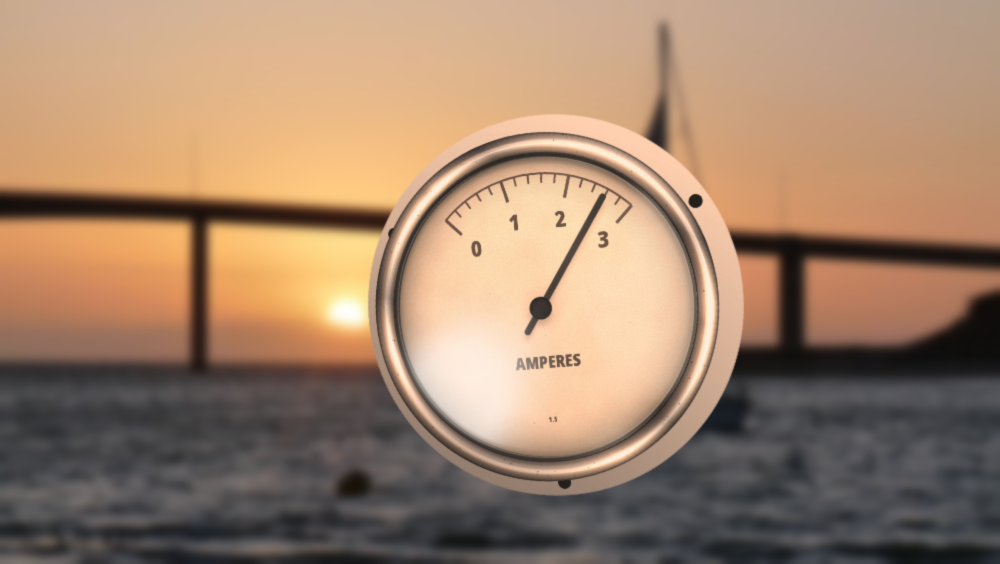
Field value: 2.6 (A)
